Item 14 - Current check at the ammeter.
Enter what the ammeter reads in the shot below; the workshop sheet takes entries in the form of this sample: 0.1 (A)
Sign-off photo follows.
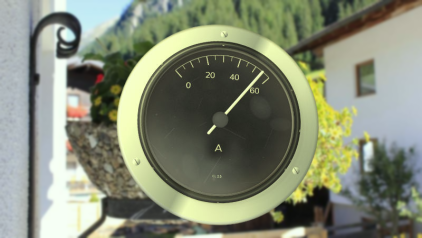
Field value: 55 (A)
